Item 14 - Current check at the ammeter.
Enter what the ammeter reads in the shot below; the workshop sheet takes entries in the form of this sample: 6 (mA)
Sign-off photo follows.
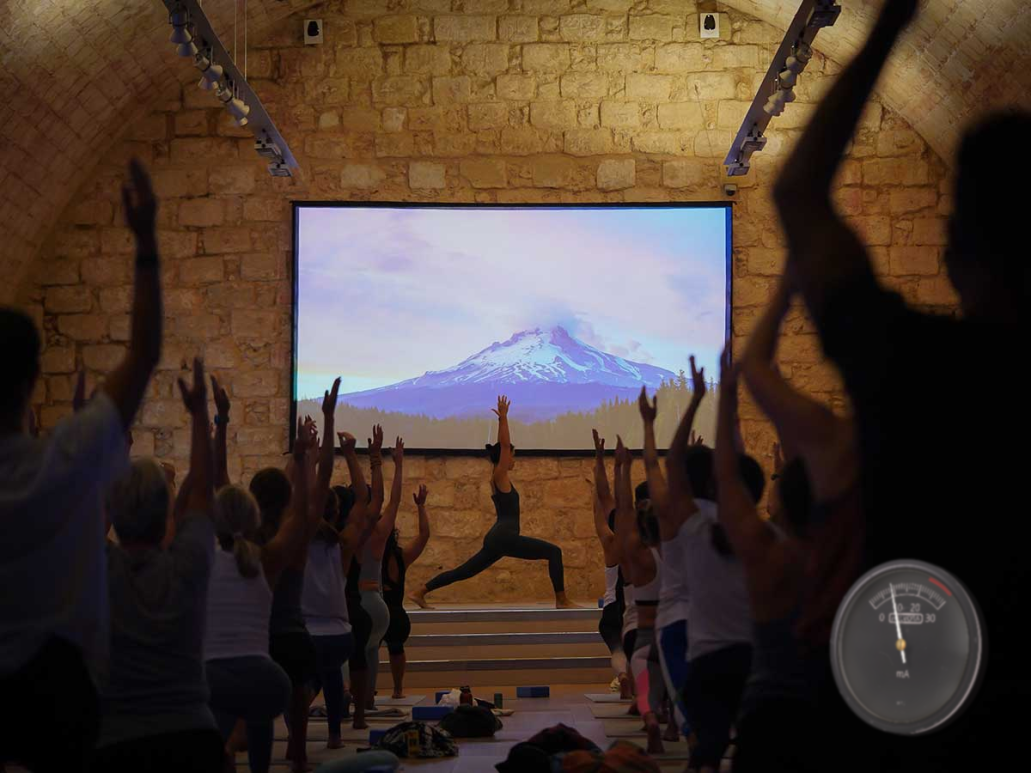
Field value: 10 (mA)
